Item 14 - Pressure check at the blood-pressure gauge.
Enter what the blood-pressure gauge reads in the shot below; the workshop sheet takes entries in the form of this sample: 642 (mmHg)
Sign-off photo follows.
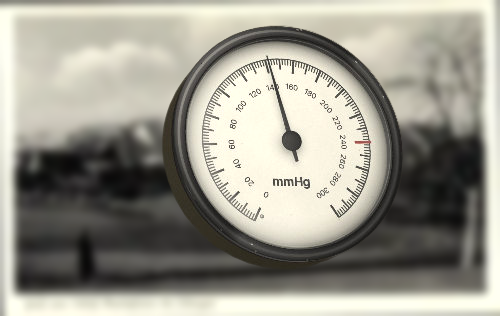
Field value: 140 (mmHg)
